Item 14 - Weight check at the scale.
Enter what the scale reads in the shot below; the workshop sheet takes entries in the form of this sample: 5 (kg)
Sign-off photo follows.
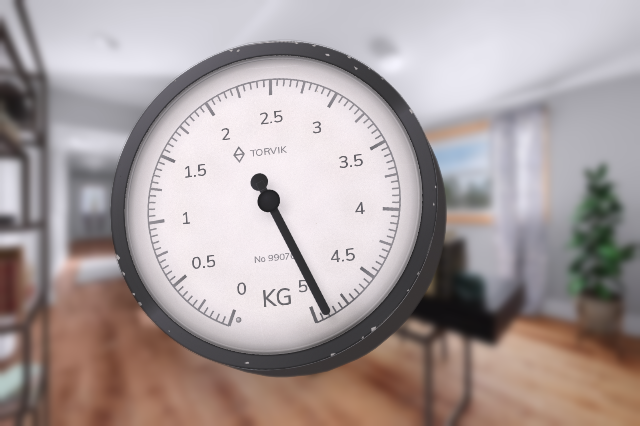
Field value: 4.9 (kg)
